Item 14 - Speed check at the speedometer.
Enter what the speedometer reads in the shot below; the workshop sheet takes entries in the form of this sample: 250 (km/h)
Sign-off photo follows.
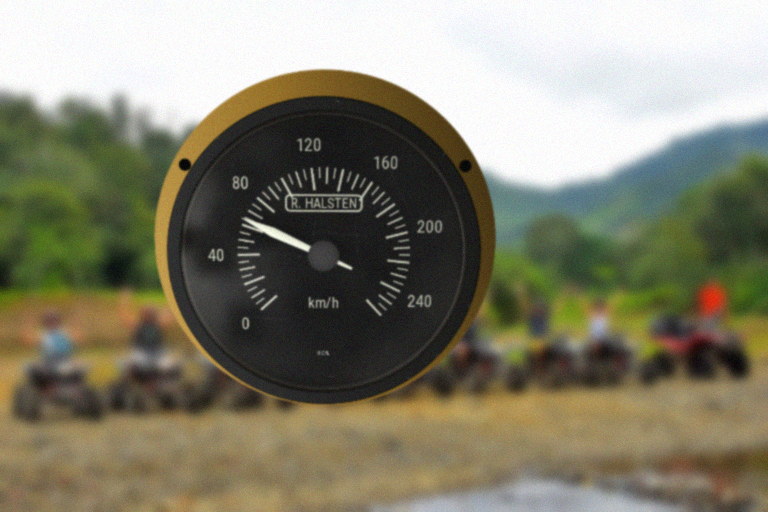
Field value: 65 (km/h)
